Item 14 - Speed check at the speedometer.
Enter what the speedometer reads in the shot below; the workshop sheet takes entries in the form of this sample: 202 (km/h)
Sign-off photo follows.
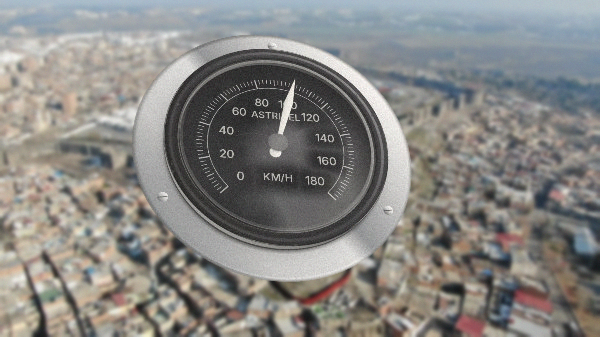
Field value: 100 (km/h)
